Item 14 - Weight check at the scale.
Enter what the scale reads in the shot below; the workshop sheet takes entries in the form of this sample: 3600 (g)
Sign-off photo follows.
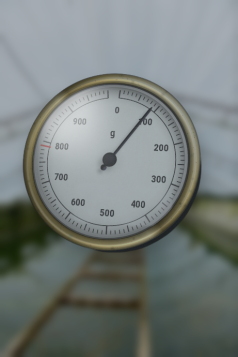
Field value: 90 (g)
